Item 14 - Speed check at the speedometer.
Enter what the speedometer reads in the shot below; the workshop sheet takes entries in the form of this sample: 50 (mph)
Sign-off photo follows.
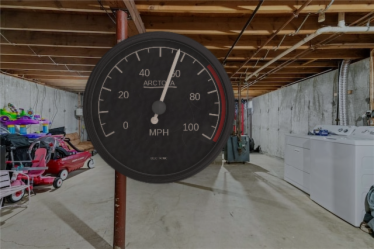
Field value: 57.5 (mph)
